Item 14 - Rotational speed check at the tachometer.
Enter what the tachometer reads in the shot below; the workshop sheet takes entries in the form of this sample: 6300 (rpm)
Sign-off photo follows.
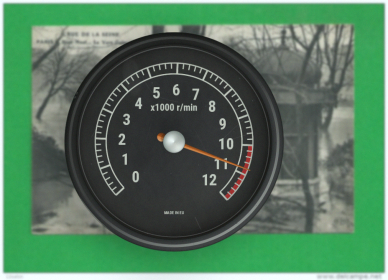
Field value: 10800 (rpm)
